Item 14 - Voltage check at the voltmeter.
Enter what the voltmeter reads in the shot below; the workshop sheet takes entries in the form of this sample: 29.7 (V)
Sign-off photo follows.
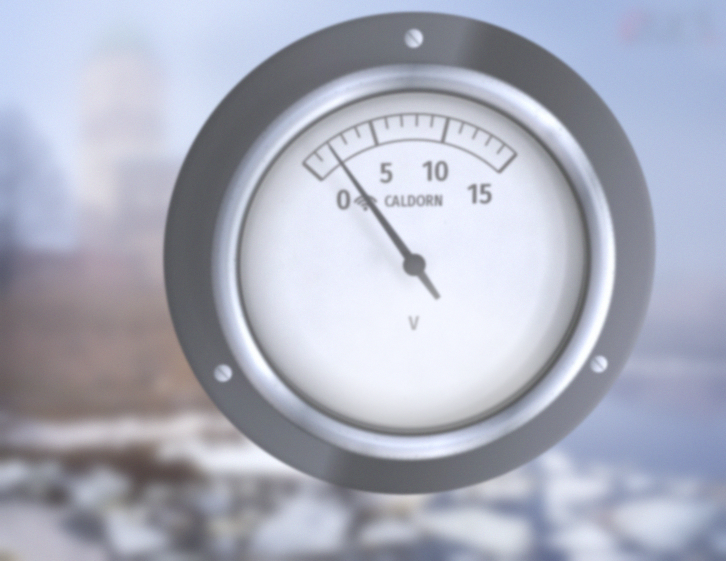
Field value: 2 (V)
